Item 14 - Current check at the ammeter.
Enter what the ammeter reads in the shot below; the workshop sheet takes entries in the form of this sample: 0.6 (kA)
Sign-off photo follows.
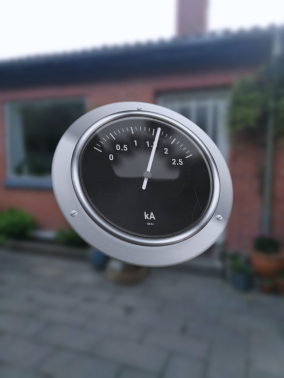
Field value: 1.6 (kA)
